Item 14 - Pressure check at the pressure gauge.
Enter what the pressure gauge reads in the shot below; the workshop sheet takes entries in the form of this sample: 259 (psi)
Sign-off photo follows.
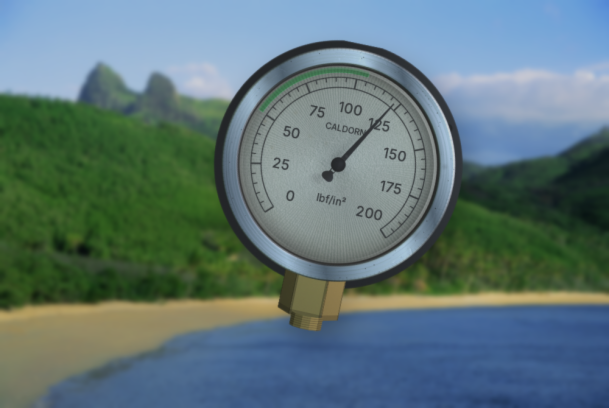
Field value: 122.5 (psi)
